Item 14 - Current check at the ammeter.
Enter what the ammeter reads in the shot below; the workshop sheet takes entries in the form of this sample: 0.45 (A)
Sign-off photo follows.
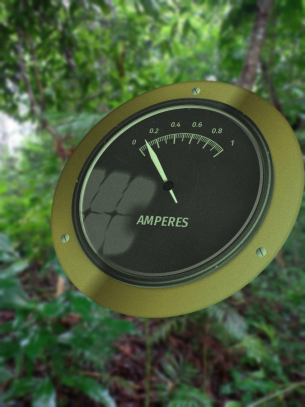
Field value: 0.1 (A)
